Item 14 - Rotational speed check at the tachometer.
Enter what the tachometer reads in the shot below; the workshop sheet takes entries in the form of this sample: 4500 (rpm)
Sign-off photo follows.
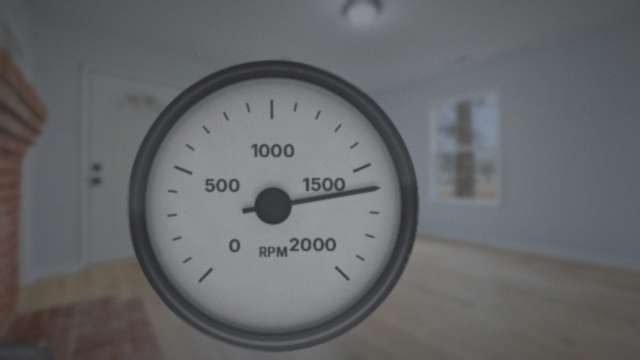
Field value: 1600 (rpm)
